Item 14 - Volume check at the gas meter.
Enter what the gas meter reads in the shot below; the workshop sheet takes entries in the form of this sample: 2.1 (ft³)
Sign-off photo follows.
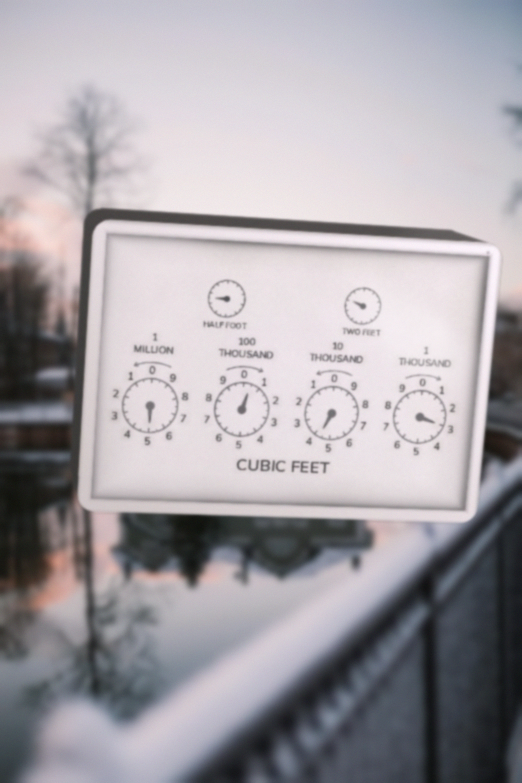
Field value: 504300 (ft³)
